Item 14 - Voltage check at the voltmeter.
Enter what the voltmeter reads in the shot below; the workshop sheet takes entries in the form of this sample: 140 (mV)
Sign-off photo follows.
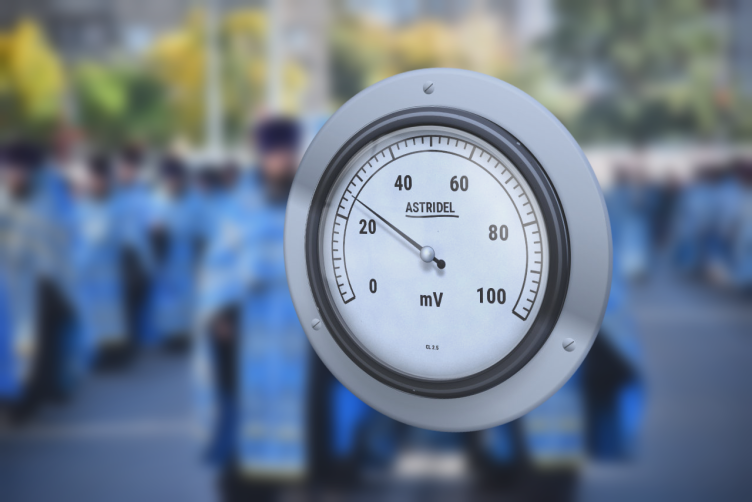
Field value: 26 (mV)
